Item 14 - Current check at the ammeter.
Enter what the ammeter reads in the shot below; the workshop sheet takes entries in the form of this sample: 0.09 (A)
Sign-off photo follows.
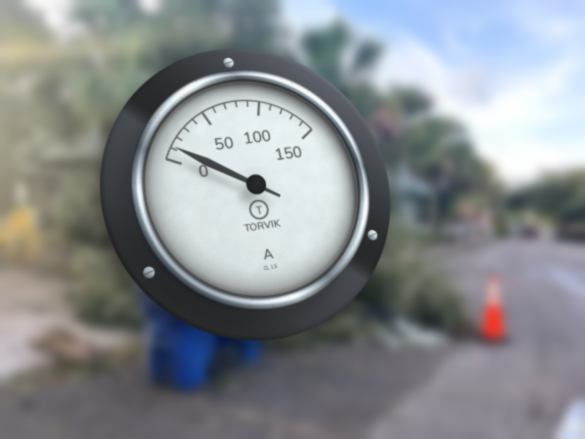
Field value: 10 (A)
